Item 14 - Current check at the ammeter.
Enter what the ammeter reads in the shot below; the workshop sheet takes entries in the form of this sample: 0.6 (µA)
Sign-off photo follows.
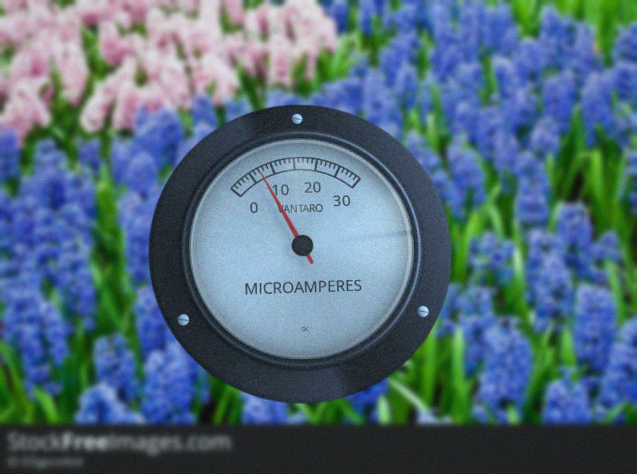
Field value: 7 (µA)
